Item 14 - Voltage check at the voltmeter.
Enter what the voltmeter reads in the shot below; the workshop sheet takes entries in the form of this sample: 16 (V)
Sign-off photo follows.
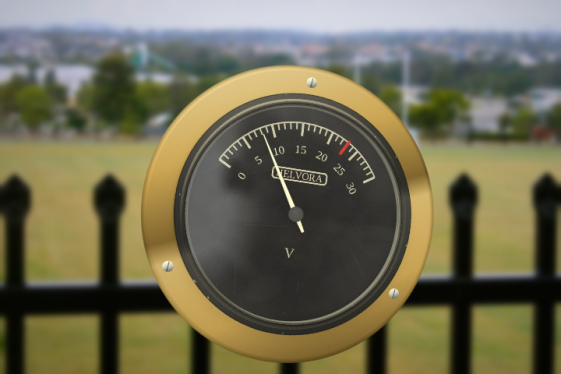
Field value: 8 (V)
